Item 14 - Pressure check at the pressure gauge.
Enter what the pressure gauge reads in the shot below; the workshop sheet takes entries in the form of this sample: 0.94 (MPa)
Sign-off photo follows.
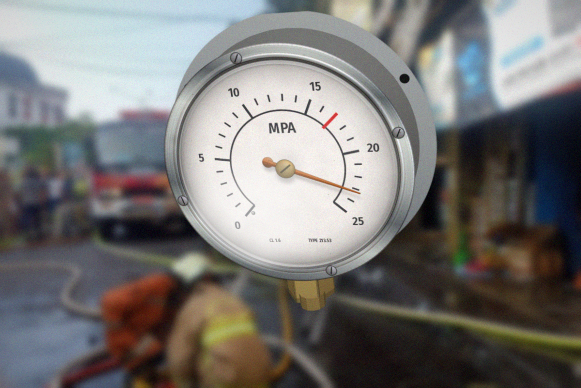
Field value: 23 (MPa)
